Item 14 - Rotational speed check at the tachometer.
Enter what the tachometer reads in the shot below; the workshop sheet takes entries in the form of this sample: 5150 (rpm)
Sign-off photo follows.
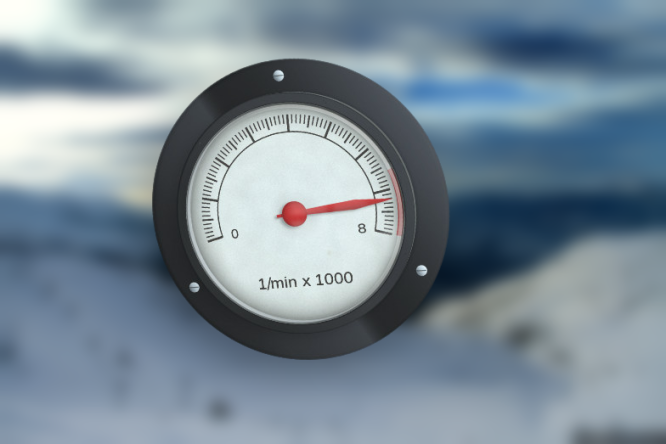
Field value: 7200 (rpm)
